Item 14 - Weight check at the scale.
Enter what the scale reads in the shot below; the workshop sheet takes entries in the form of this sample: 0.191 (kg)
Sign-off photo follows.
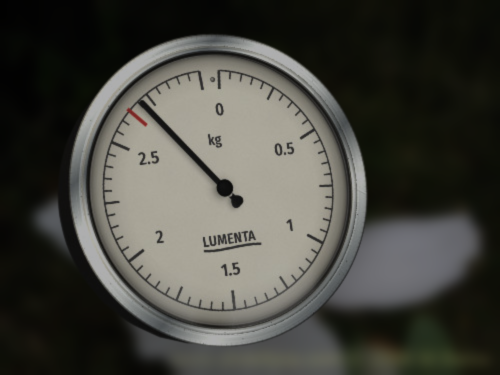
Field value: 2.7 (kg)
